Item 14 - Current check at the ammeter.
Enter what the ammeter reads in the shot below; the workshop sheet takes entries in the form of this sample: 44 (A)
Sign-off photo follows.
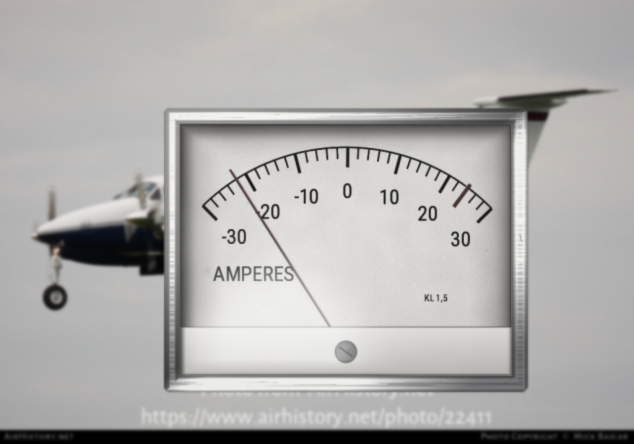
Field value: -22 (A)
